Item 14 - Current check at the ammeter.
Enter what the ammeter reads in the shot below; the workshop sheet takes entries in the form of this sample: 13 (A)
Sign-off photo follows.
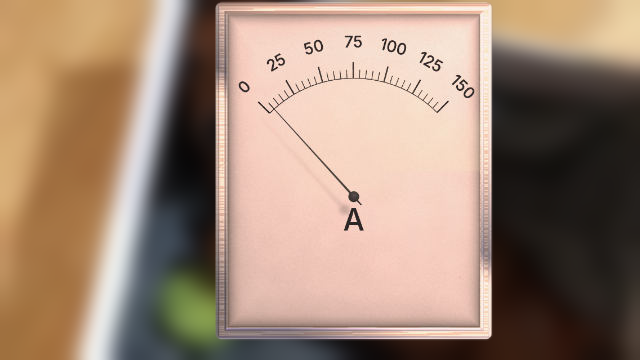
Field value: 5 (A)
